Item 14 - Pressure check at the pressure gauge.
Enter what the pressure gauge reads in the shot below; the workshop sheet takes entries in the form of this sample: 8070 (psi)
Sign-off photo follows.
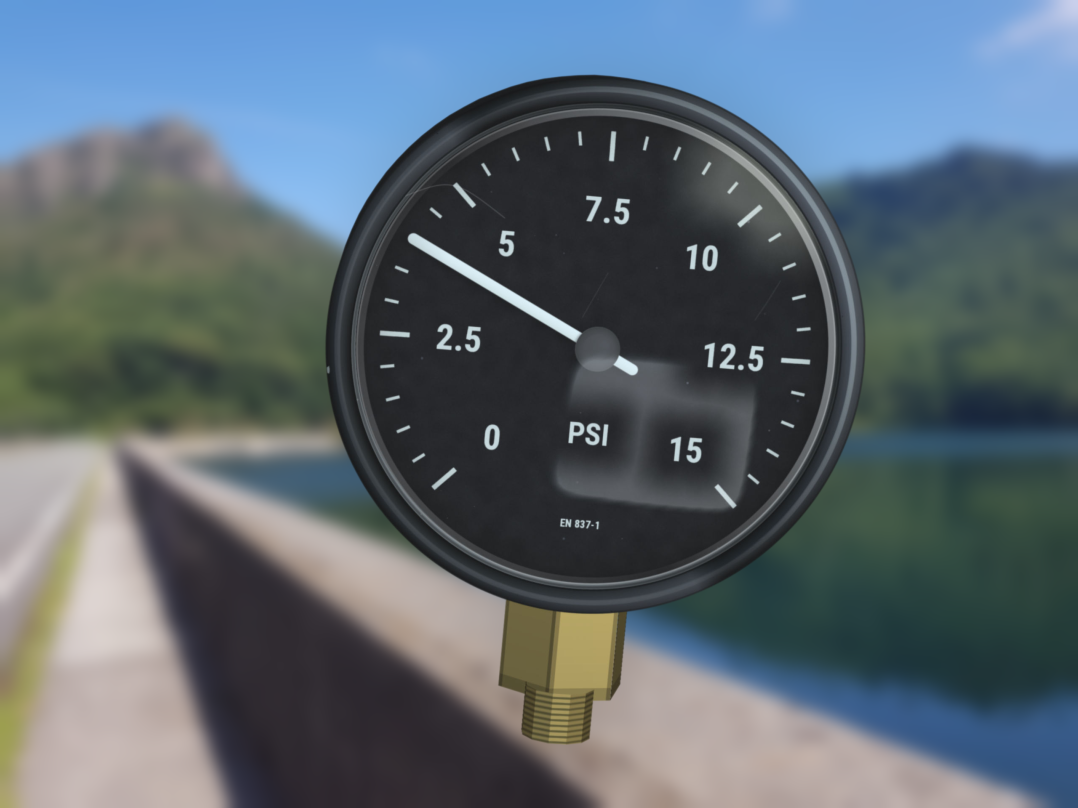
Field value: 4 (psi)
